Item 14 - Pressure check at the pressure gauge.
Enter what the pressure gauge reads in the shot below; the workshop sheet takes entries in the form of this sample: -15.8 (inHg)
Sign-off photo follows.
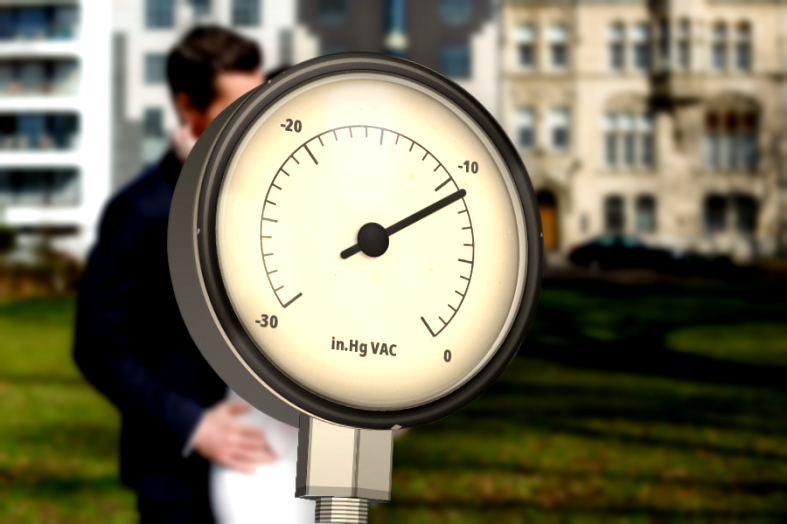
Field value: -9 (inHg)
